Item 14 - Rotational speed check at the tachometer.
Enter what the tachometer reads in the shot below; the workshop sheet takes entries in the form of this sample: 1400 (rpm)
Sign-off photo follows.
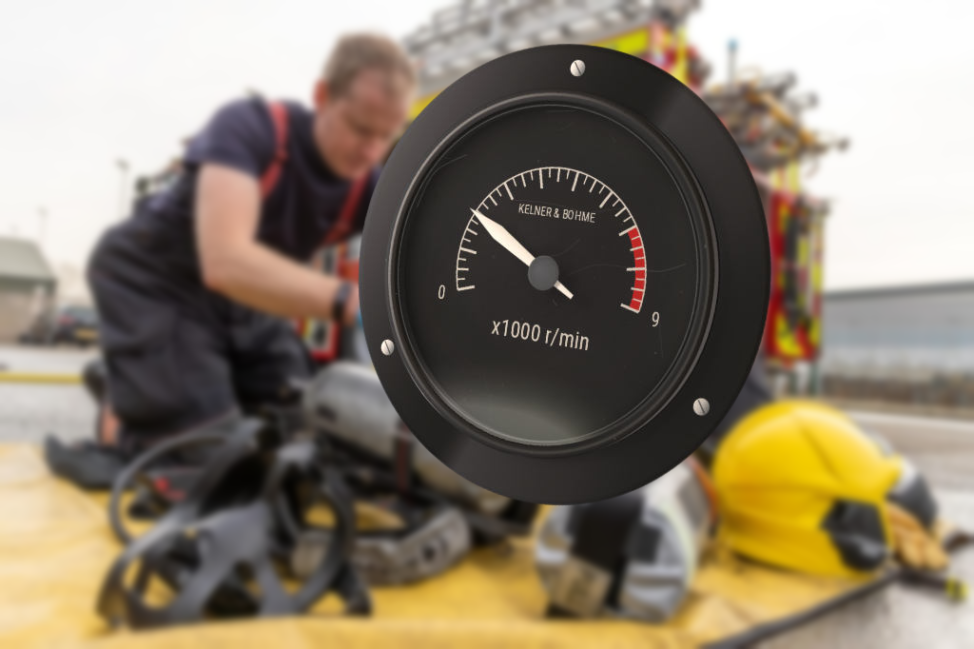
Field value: 2000 (rpm)
